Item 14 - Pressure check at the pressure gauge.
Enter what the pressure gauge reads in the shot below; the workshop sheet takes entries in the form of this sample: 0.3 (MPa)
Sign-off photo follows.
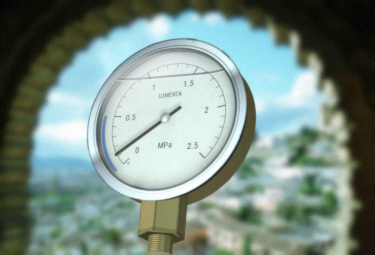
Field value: 0.1 (MPa)
